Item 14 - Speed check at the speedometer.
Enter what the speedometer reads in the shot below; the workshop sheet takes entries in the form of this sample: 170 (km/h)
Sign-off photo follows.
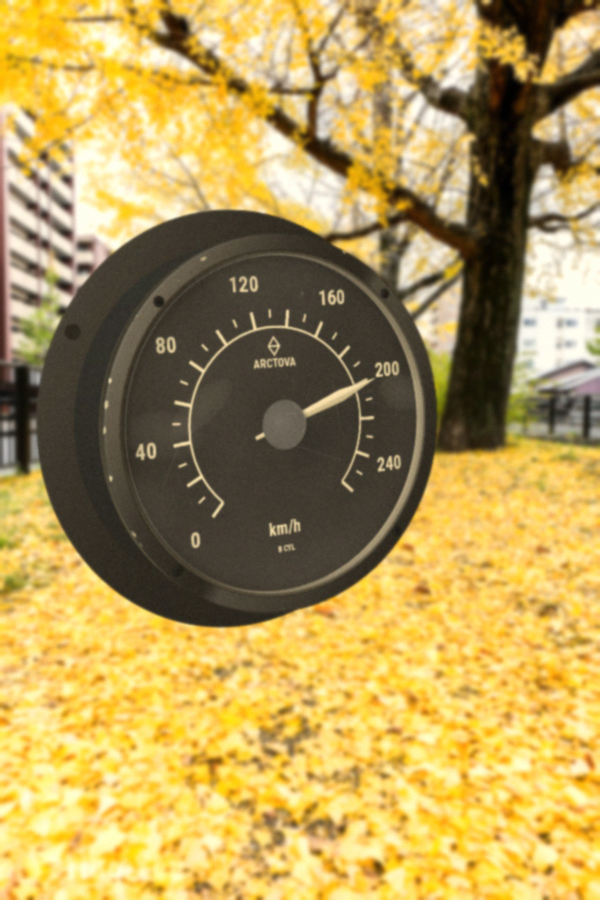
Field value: 200 (km/h)
